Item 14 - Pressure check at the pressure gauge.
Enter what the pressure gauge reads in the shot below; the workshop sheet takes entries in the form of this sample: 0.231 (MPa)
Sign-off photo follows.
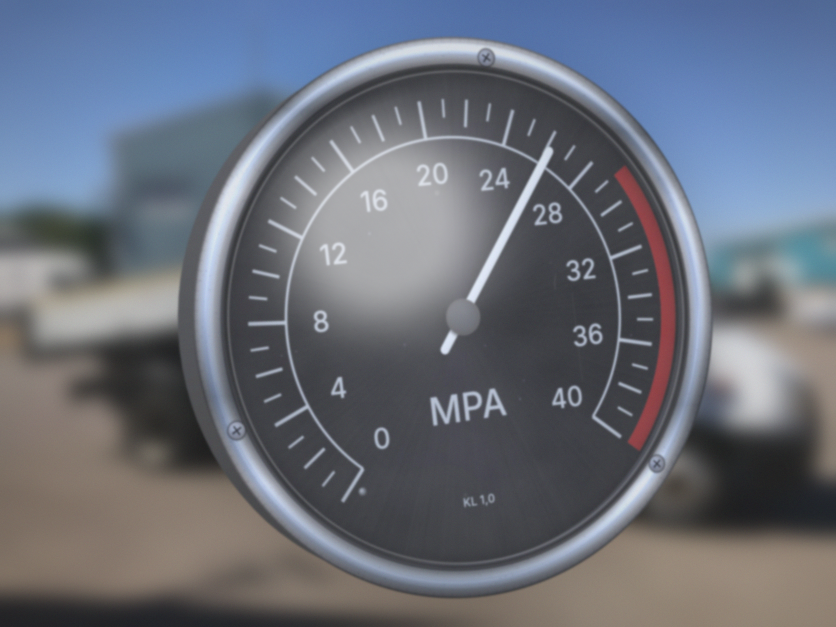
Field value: 26 (MPa)
